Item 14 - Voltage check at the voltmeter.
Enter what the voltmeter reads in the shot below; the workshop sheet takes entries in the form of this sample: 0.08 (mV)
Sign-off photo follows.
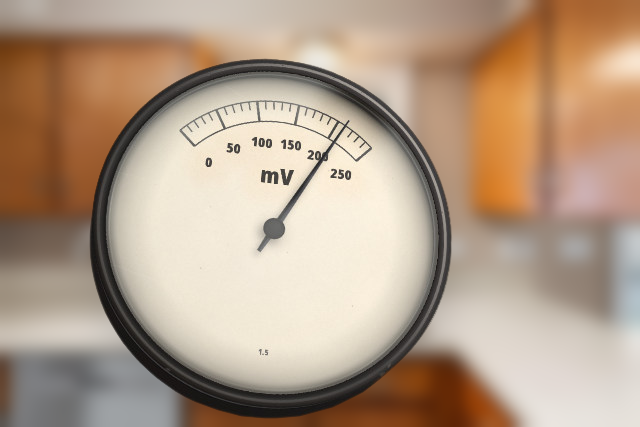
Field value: 210 (mV)
